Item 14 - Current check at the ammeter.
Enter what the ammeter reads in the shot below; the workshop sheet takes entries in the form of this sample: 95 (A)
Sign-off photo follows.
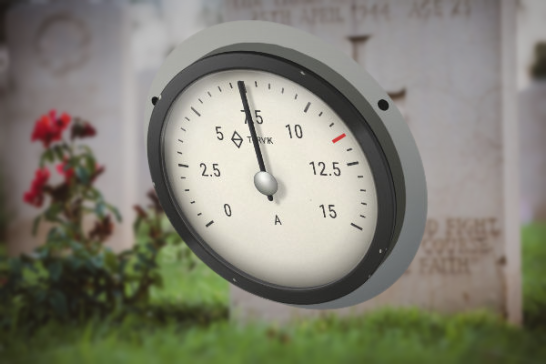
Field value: 7.5 (A)
